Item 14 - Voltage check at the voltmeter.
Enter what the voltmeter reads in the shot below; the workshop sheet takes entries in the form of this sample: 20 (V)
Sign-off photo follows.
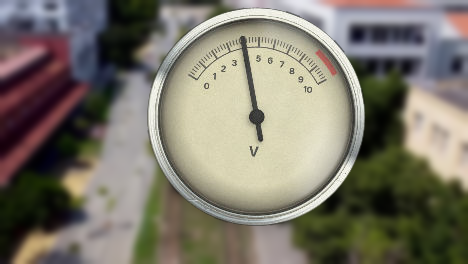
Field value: 4 (V)
